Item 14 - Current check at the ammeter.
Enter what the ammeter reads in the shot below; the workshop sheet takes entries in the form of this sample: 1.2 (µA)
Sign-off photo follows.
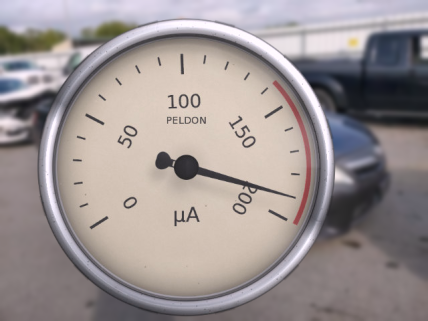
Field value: 190 (µA)
